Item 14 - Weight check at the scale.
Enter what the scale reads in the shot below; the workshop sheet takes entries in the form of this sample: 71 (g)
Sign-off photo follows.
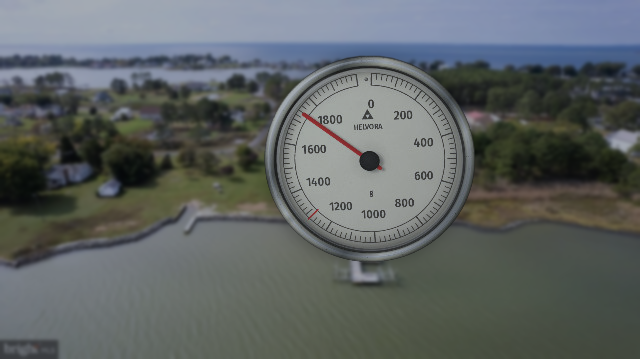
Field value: 1740 (g)
